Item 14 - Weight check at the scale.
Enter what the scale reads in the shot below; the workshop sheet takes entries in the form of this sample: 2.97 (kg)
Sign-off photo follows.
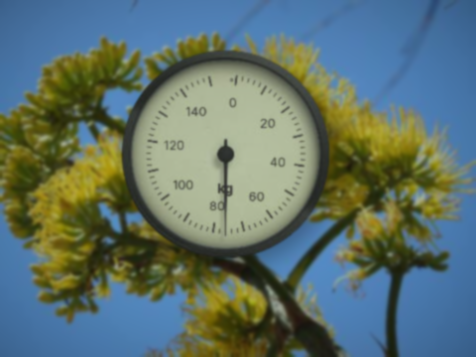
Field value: 76 (kg)
